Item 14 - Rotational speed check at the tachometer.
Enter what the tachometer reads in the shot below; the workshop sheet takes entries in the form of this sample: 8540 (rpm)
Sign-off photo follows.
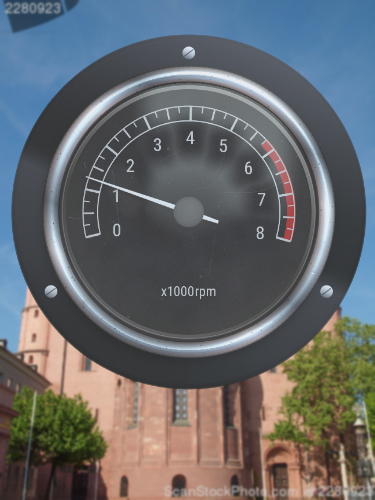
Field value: 1250 (rpm)
